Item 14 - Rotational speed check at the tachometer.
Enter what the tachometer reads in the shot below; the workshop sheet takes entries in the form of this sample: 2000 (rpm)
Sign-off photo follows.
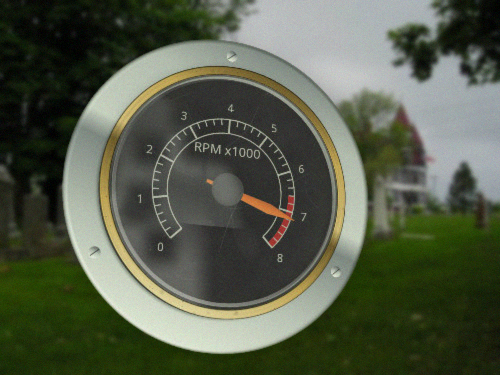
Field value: 7200 (rpm)
